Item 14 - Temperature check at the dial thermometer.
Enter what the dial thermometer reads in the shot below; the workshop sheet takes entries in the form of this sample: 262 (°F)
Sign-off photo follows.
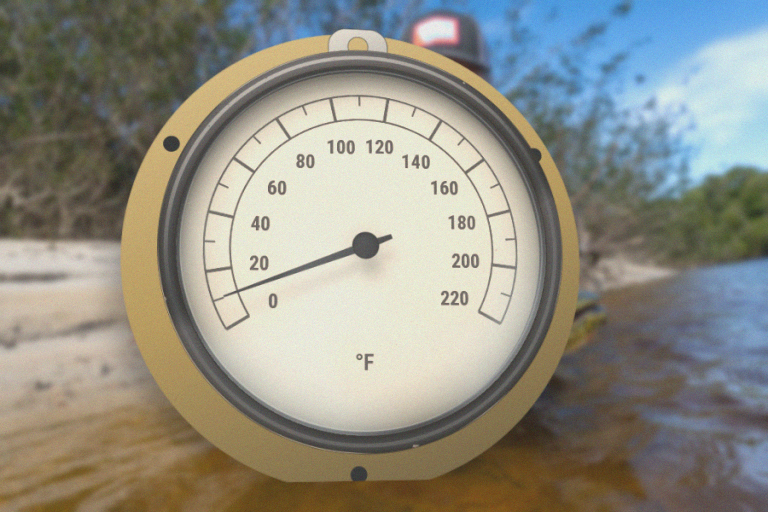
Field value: 10 (°F)
